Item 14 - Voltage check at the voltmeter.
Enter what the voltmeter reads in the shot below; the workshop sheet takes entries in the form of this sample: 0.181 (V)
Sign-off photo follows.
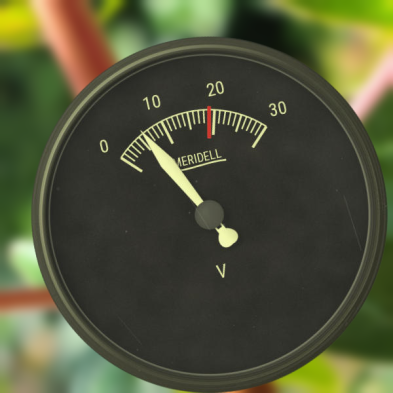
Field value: 6 (V)
